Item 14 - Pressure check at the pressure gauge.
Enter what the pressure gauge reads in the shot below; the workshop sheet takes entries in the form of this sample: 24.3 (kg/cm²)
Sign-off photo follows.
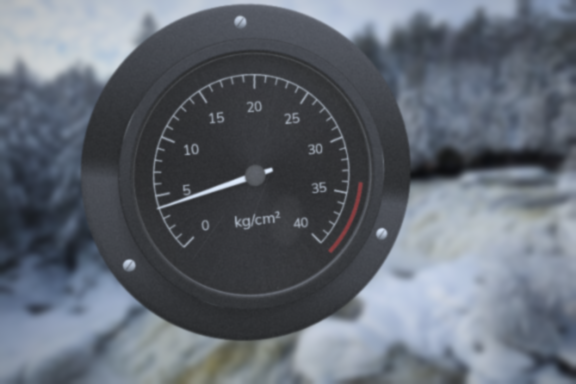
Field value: 4 (kg/cm²)
